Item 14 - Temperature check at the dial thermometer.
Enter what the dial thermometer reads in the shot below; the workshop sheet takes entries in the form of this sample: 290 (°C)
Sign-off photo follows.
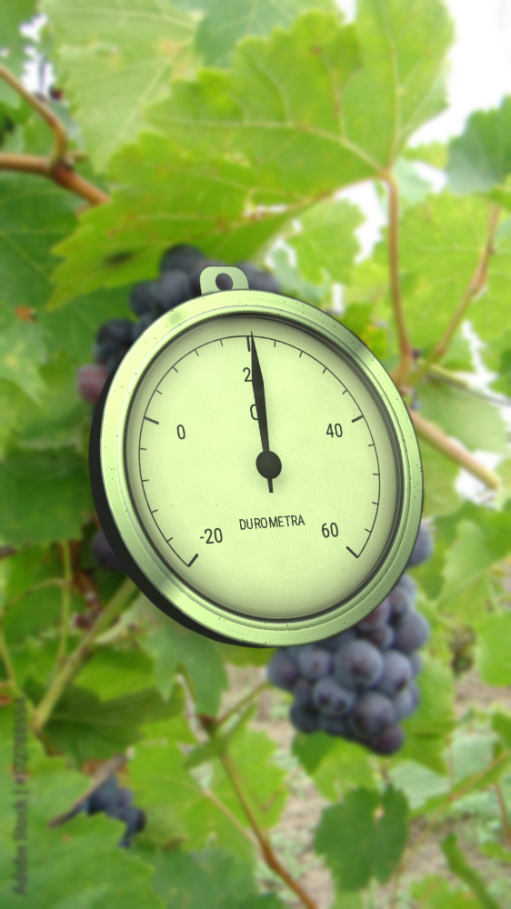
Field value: 20 (°C)
